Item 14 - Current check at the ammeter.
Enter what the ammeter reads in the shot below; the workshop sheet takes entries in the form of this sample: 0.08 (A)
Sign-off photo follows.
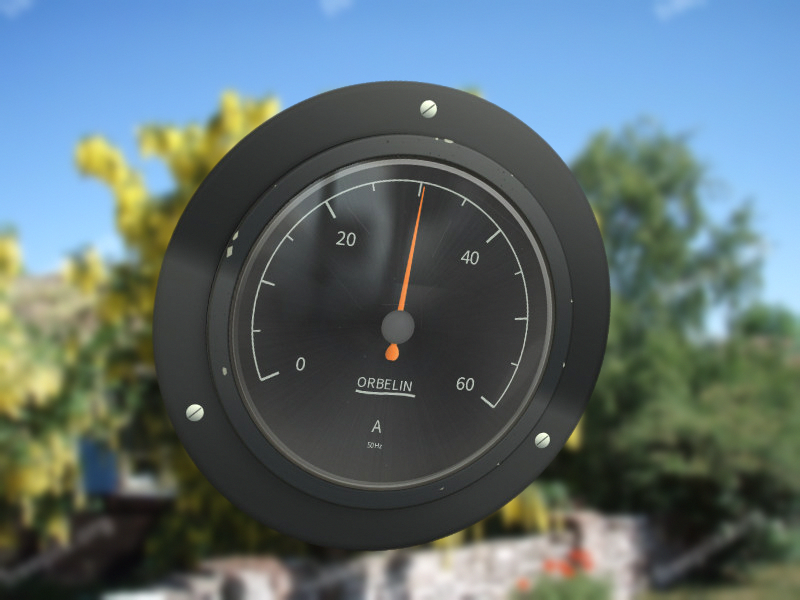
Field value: 30 (A)
